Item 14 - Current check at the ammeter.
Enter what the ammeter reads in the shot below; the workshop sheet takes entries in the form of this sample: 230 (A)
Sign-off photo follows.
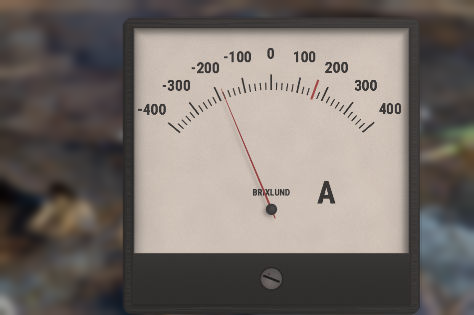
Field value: -180 (A)
